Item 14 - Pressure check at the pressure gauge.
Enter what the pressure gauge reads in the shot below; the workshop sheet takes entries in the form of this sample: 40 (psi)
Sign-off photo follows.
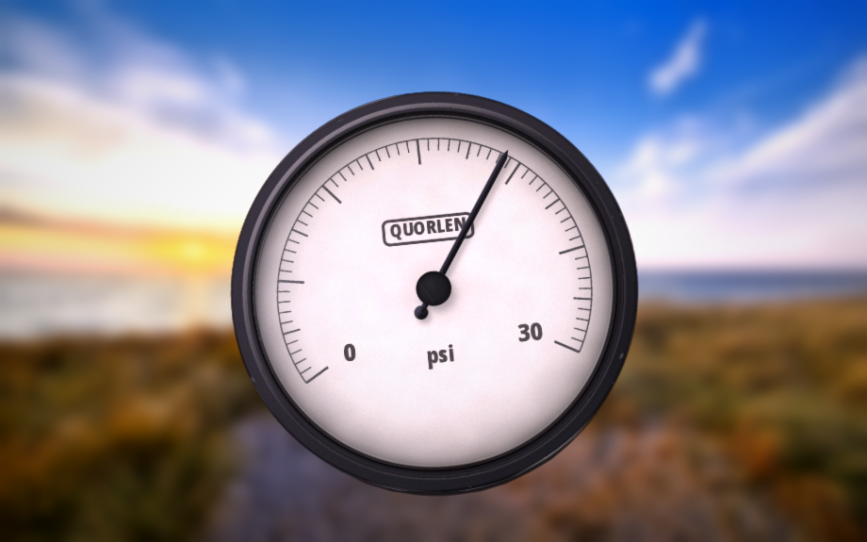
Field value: 19.25 (psi)
